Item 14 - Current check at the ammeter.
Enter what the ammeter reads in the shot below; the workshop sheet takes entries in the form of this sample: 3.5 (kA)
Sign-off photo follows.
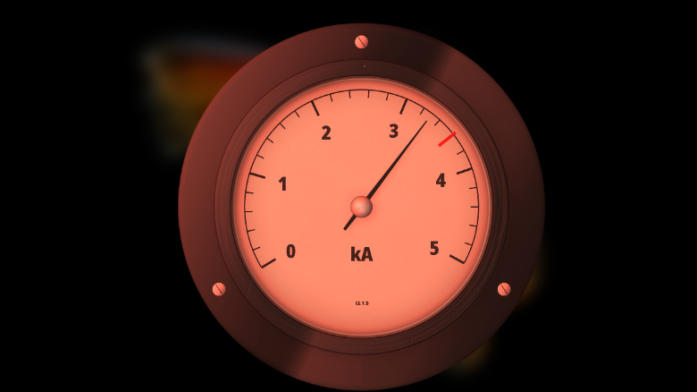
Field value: 3.3 (kA)
